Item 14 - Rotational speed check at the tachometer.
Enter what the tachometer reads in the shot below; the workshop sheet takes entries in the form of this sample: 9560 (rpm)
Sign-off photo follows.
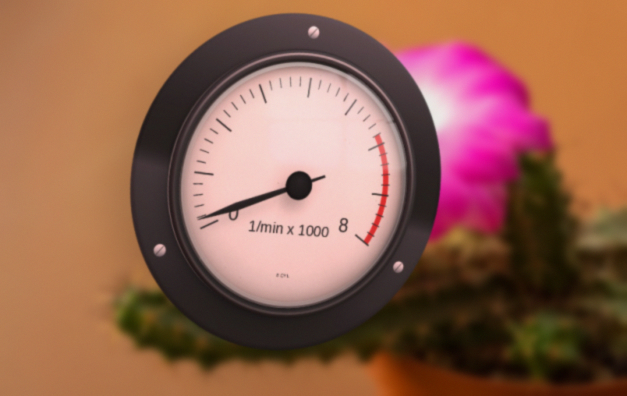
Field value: 200 (rpm)
